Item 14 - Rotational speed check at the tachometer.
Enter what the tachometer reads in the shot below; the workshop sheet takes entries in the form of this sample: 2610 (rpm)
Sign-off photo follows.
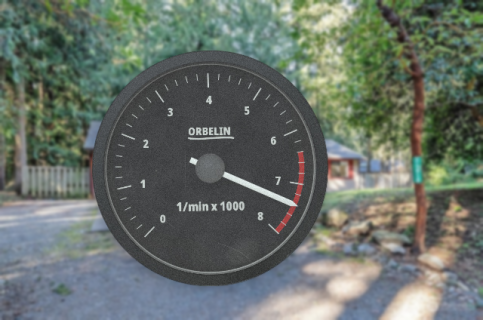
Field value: 7400 (rpm)
